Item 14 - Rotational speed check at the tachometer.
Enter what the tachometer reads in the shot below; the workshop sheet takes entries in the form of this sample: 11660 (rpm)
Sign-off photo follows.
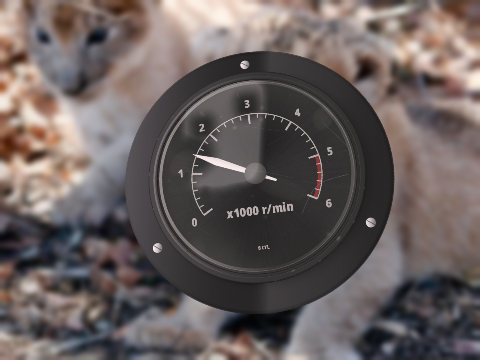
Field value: 1400 (rpm)
